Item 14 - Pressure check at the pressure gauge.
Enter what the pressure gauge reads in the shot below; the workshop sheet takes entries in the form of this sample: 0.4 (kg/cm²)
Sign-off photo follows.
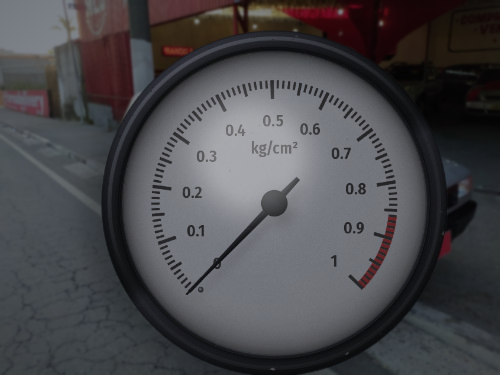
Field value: 0 (kg/cm²)
